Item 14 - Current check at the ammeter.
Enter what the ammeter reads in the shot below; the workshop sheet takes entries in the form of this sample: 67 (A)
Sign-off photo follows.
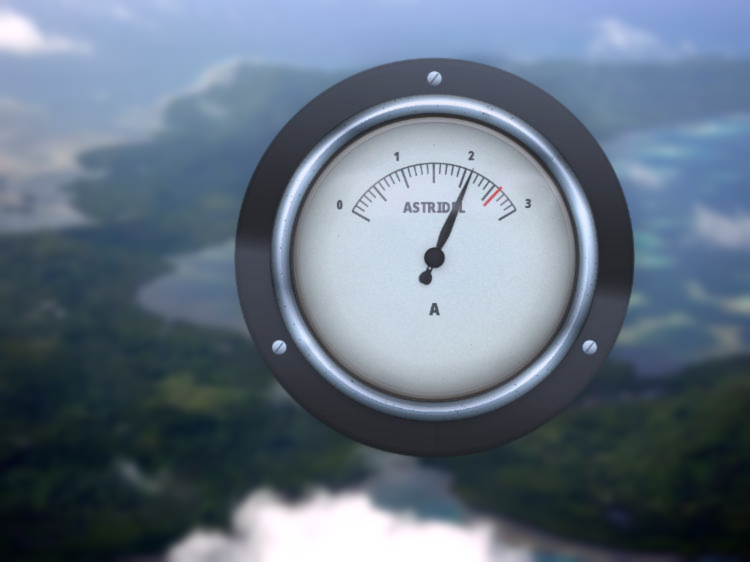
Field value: 2.1 (A)
